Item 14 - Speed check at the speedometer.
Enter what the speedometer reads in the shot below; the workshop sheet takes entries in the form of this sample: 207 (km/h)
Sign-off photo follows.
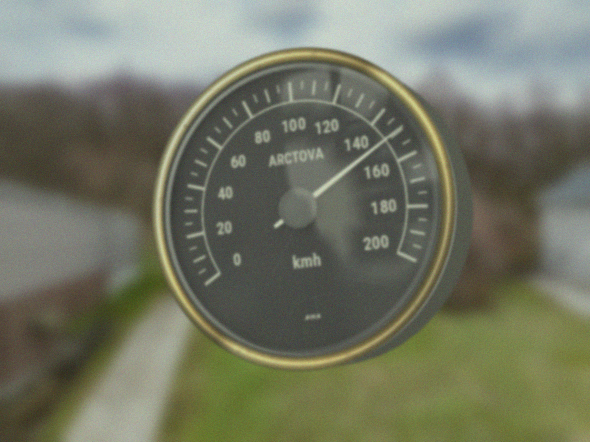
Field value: 150 (km/h)
